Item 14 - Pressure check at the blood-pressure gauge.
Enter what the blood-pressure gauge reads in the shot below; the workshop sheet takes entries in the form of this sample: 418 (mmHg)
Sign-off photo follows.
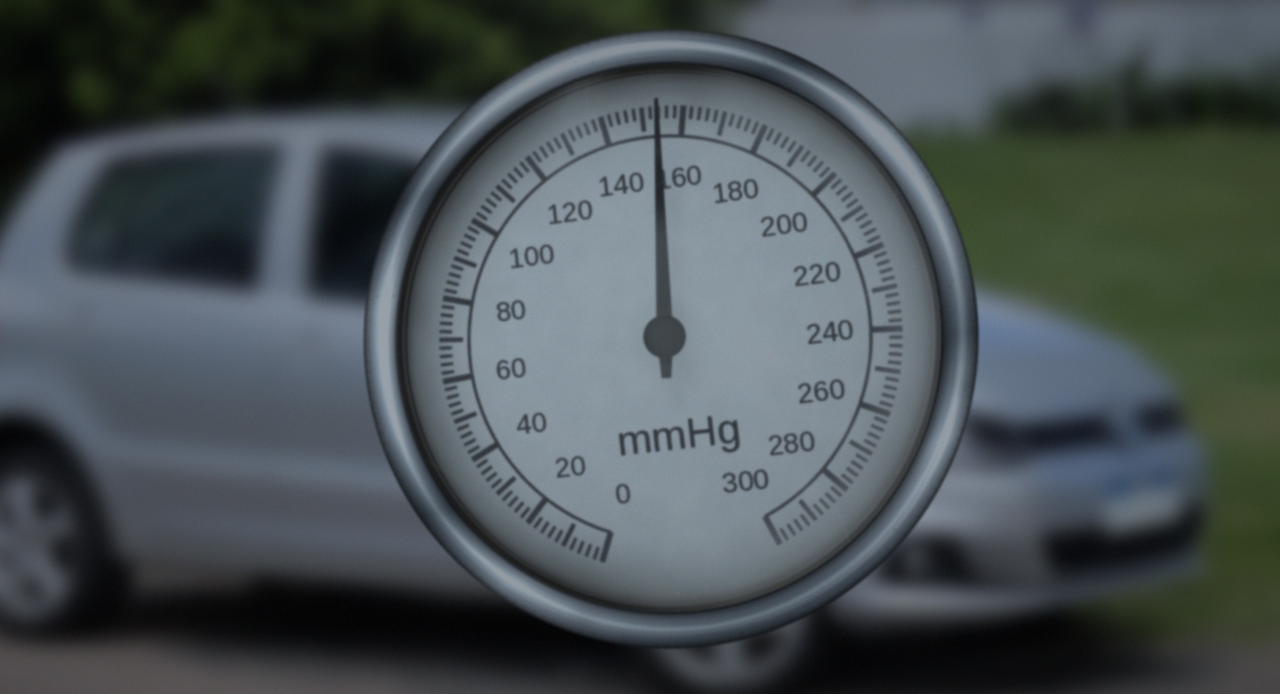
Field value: 154 (mmHg)
